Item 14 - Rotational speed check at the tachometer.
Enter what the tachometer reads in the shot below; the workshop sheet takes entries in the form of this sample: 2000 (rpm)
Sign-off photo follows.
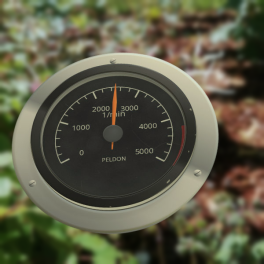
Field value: 2500 (rpm)
